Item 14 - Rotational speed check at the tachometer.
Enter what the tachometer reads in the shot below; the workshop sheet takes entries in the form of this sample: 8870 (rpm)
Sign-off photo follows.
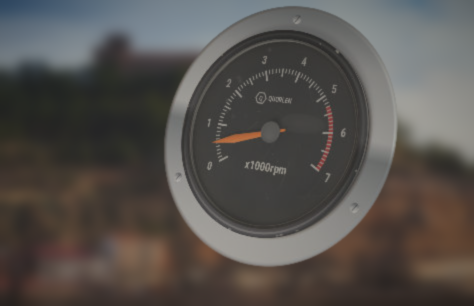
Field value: 500 (rpm)
